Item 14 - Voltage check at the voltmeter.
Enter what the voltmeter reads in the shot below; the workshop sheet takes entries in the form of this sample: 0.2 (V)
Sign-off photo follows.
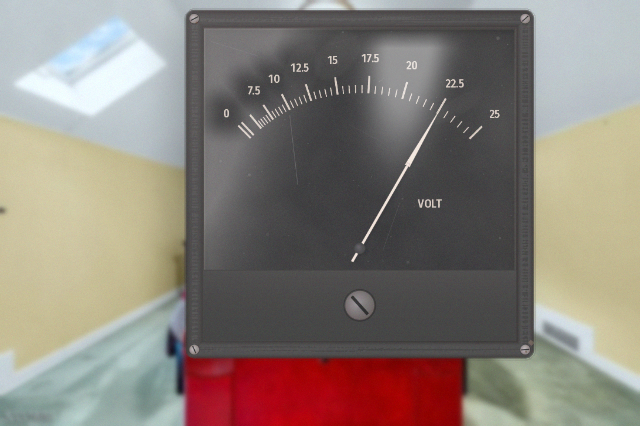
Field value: 22.5 (V)
